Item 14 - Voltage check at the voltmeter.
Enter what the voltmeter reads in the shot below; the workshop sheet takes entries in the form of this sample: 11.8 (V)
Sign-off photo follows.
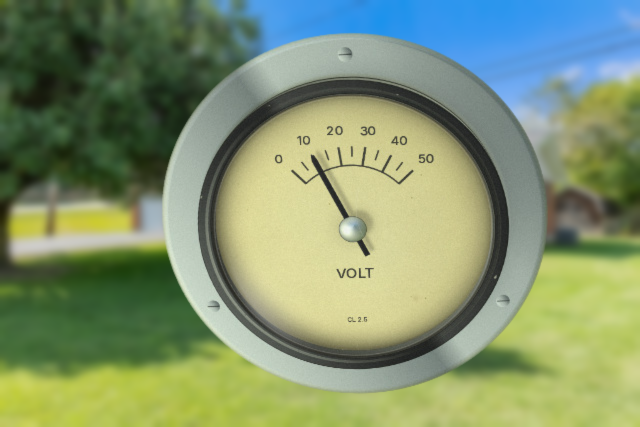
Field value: 10 (V)
